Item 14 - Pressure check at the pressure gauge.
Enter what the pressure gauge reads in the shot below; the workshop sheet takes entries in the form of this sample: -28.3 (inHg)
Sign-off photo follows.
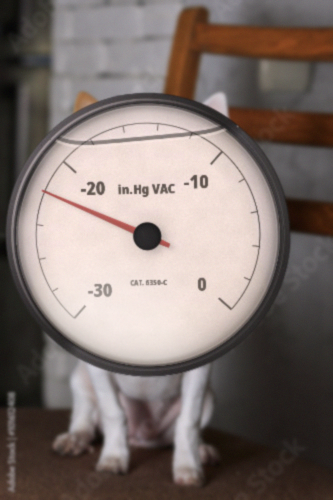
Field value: -22 (inHg)
